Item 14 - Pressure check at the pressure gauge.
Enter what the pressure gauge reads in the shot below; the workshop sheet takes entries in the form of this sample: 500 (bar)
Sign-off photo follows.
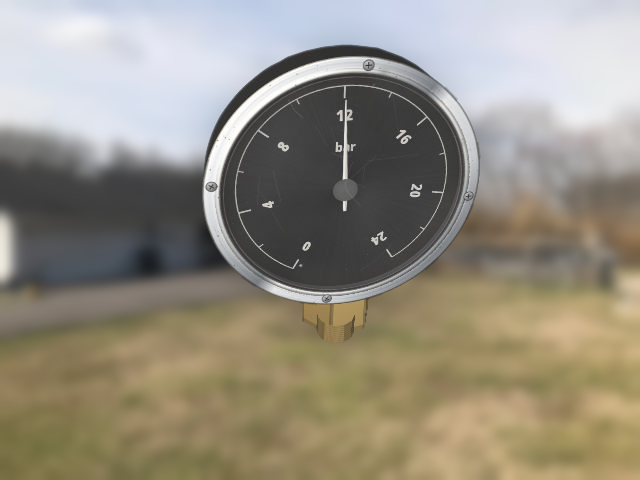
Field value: 12 (bar)
